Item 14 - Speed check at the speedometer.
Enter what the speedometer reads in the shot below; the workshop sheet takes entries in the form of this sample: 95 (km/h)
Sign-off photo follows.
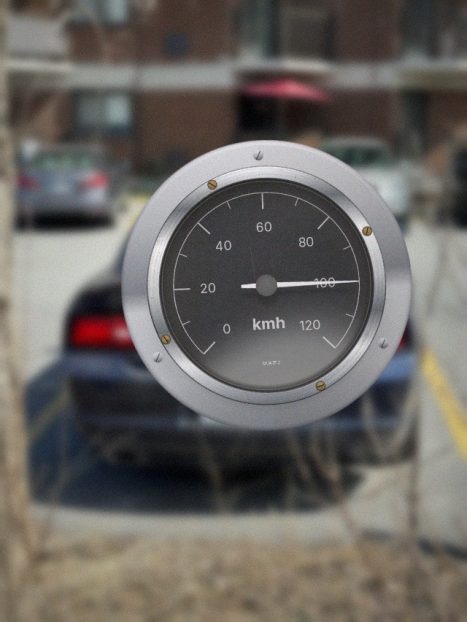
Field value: 100 (km/h)
